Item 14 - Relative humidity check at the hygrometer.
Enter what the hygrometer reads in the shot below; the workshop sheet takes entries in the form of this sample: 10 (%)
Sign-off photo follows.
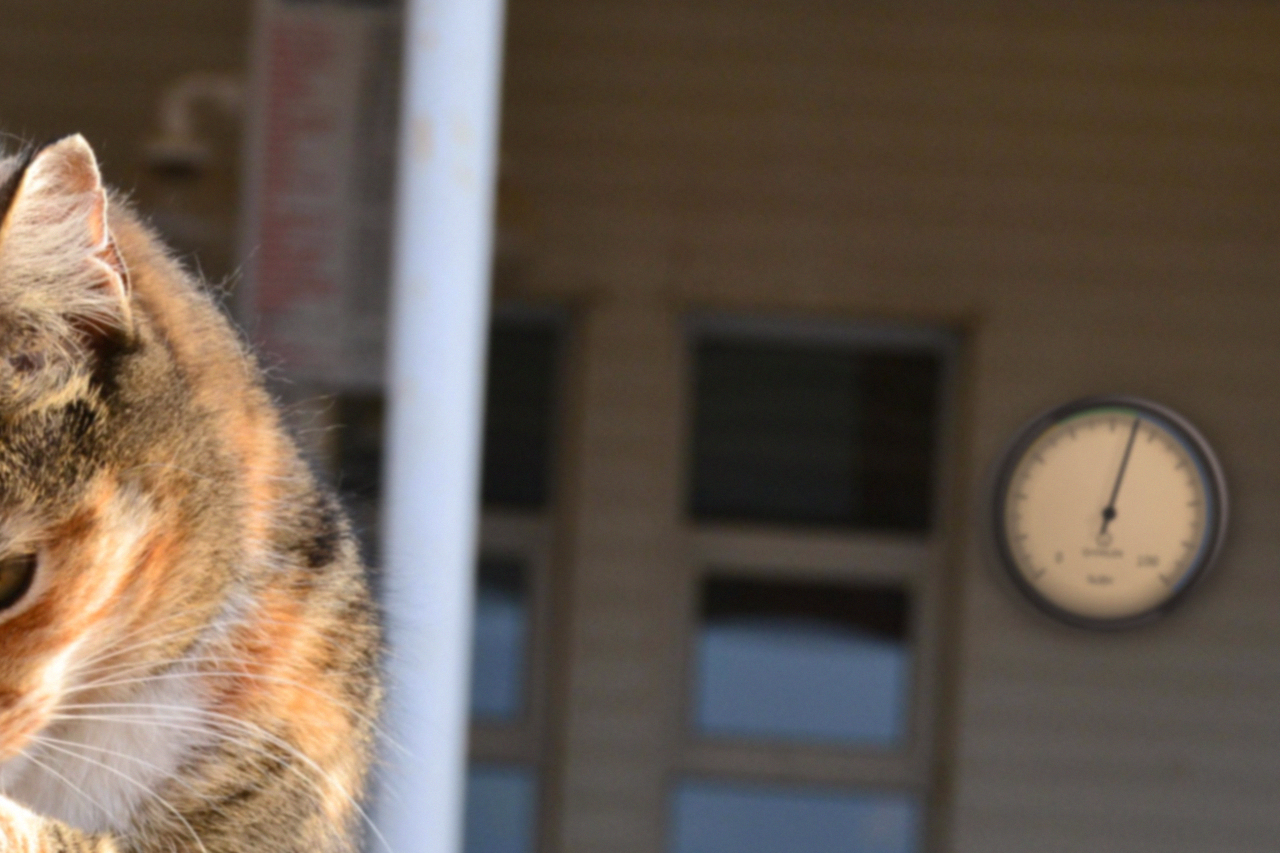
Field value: 55 (%)
